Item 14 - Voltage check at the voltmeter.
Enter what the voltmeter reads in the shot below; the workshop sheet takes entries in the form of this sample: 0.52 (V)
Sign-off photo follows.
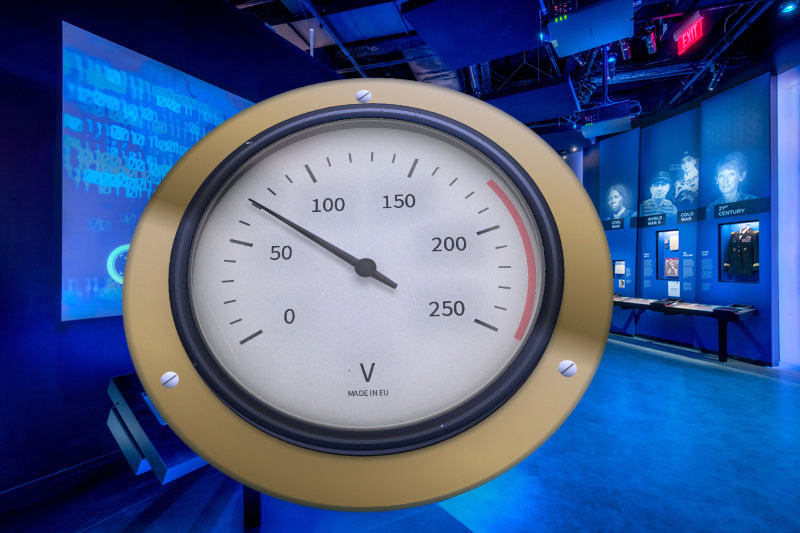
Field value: 70 (V)
